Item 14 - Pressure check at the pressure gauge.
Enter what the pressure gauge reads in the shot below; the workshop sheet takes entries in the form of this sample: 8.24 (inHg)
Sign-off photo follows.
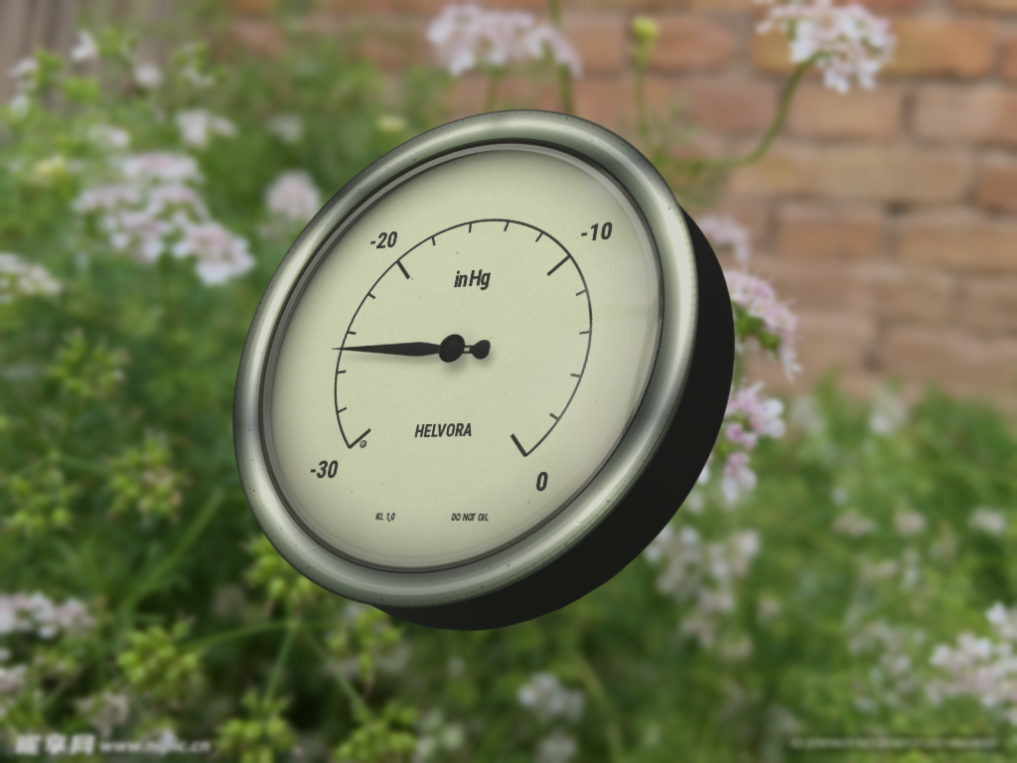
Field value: -25 (inHg)
